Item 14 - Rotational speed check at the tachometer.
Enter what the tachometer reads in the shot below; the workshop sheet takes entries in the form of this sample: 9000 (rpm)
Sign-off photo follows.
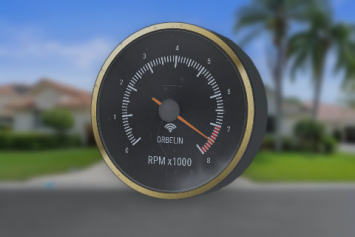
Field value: 7500 (rpm)
